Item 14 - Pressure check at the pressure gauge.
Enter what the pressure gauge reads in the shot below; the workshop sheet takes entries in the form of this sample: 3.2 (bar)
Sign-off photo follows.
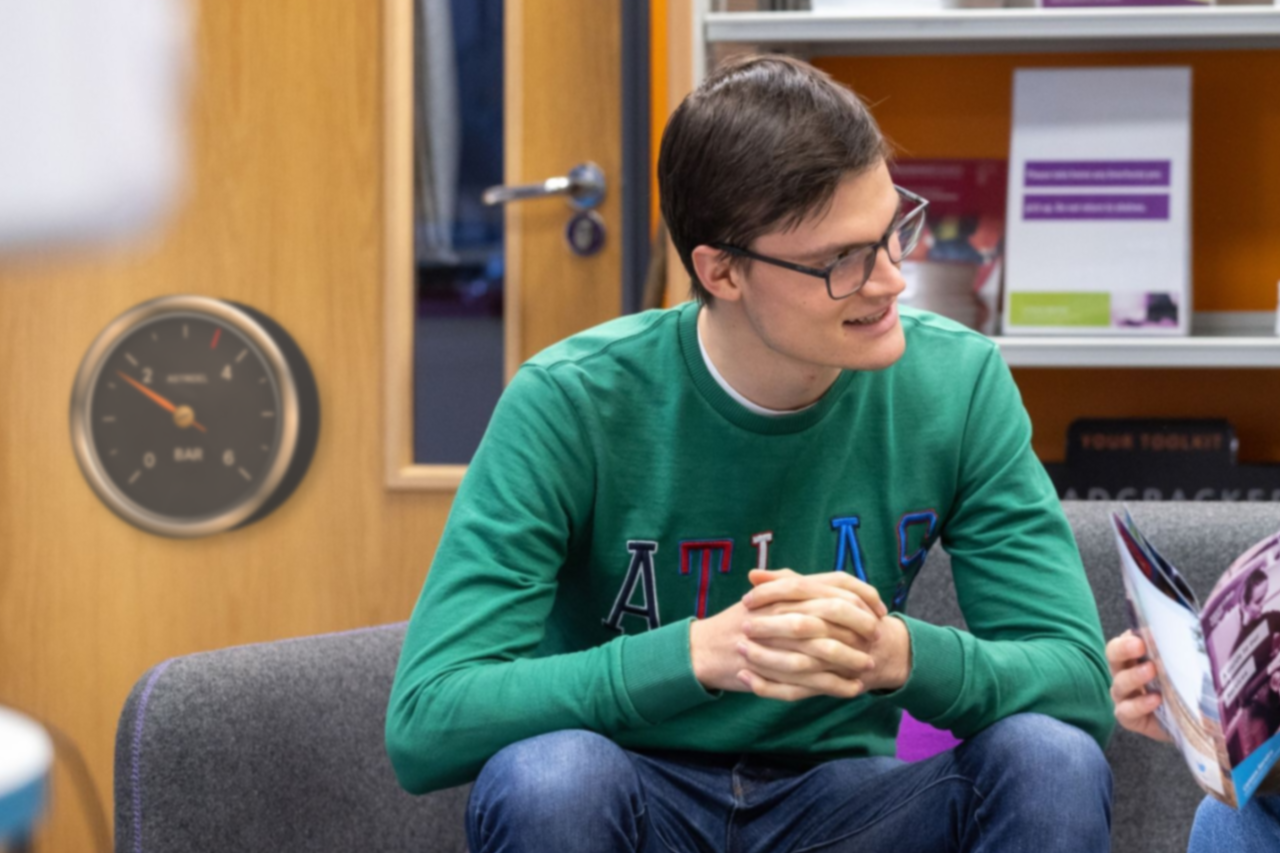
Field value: 1.75 (bar)
